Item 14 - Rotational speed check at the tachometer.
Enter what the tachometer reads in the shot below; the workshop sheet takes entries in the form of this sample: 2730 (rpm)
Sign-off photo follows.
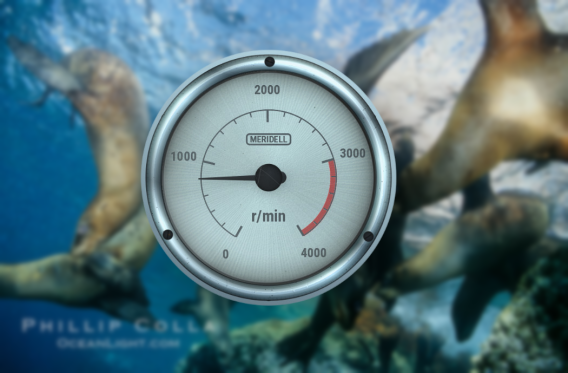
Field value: 800 (rpm)
